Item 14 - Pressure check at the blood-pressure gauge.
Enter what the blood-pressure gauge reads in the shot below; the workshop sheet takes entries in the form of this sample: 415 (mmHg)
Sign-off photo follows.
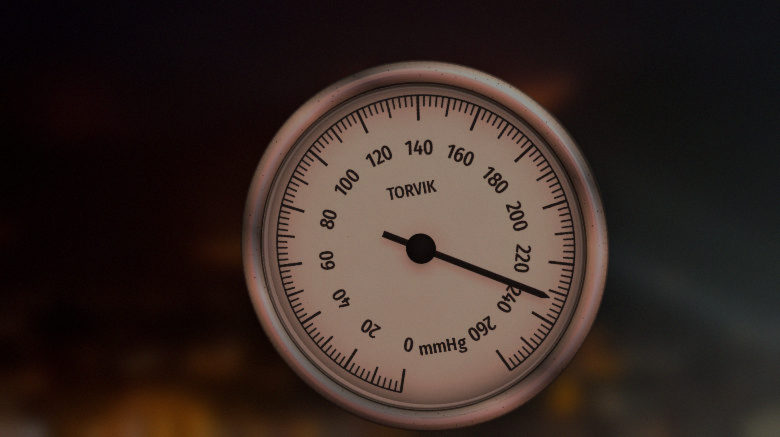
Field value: 232 (mmHg)
